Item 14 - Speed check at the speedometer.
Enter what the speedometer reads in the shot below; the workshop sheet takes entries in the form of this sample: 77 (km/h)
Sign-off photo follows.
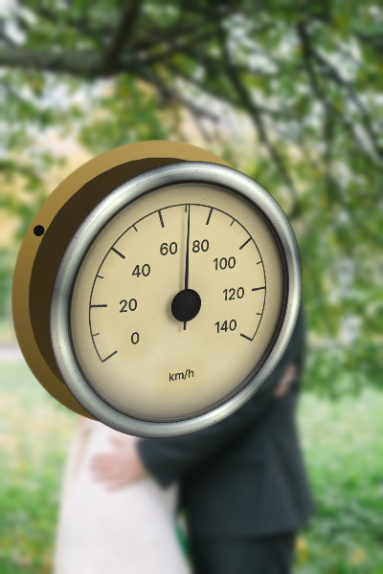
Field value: 70 (km/h)
